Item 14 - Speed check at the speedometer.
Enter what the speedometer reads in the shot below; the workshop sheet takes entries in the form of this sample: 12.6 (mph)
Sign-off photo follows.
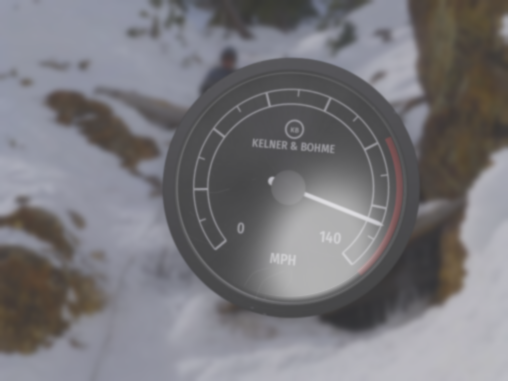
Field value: 125 (mph)
